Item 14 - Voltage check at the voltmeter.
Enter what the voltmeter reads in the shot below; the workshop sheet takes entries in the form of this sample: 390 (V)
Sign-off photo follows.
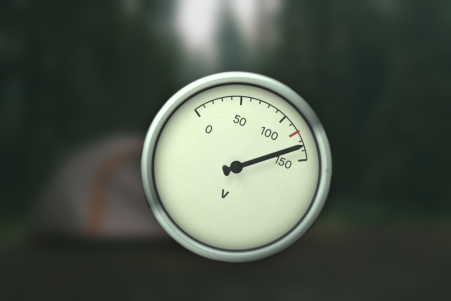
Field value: 135 (V)
